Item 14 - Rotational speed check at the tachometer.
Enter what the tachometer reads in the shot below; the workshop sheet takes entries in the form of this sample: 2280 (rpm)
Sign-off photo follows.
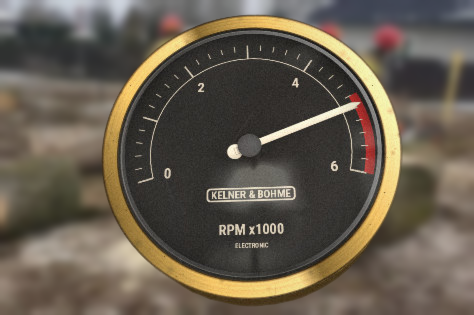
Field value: 5000 (rpm)
